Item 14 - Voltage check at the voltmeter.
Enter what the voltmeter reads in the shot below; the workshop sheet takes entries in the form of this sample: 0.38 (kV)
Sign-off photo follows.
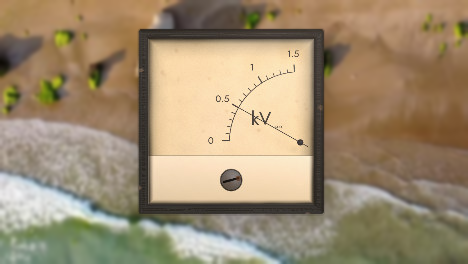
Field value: 0.5 (kV)
